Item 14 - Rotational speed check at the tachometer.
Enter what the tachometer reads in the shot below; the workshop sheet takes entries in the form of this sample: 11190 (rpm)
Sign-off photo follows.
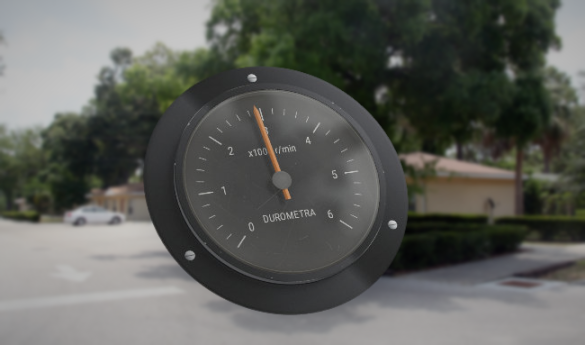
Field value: 2900 (rpm)
